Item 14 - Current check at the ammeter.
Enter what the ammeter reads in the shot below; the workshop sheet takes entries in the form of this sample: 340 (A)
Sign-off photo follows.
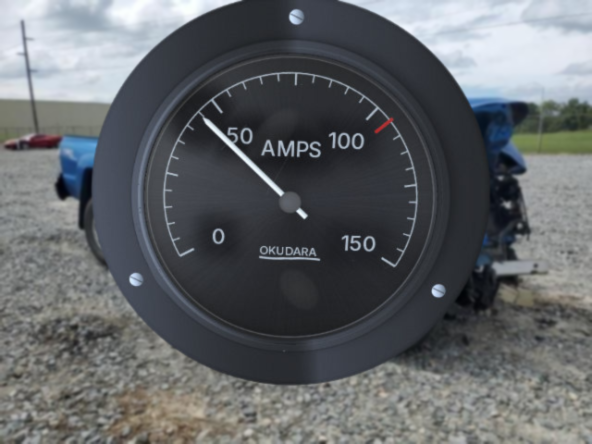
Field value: 45 (A)
